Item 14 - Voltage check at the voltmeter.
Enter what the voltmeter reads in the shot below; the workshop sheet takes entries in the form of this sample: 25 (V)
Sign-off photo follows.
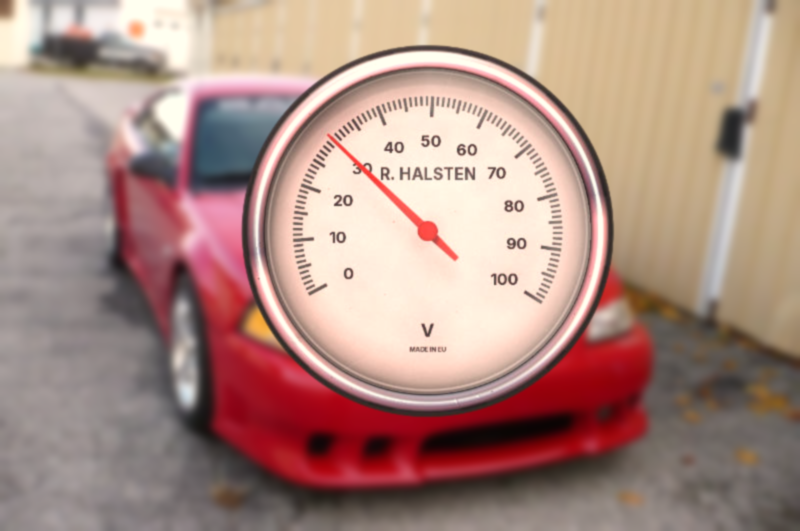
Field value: 30 (V)
